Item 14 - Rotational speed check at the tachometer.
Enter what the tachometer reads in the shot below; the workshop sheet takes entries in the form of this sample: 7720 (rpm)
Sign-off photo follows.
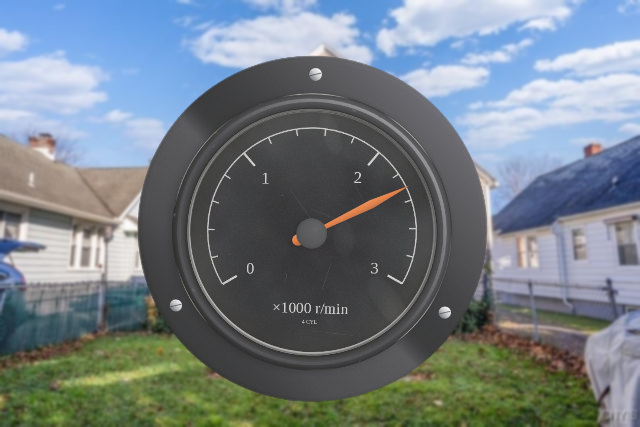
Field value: 2300 (rpm)
